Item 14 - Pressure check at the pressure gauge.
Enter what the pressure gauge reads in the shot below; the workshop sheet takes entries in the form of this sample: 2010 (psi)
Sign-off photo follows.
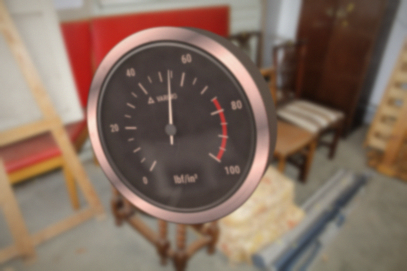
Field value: 55 (psi)
